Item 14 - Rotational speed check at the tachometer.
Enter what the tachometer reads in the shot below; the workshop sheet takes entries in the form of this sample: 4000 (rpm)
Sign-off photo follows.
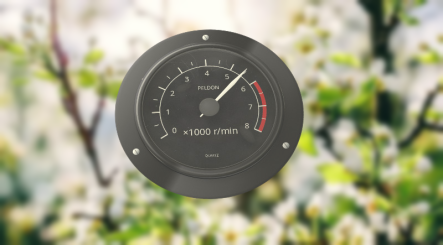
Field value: 5500 (rpm)
